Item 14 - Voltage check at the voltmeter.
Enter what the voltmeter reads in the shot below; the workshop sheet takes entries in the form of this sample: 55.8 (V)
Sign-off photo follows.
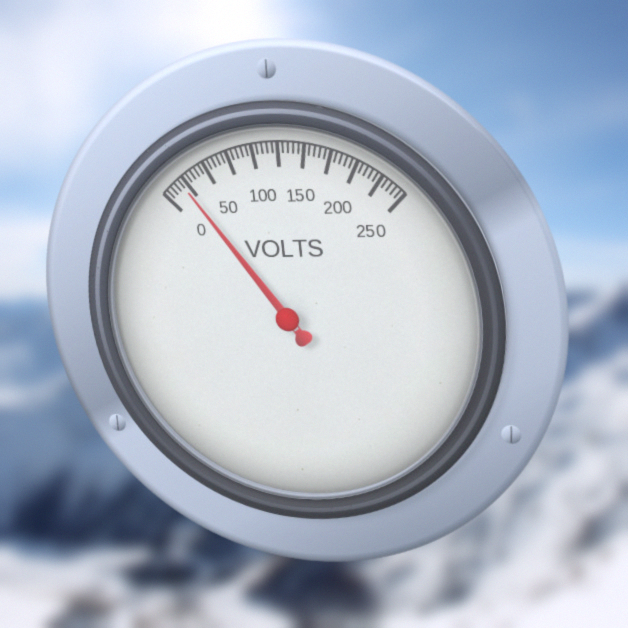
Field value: 25 (V)
